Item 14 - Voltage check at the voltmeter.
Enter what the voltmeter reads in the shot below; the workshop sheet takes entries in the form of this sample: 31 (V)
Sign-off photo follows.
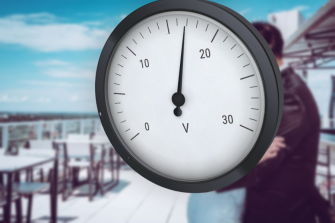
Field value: 17 (V)
